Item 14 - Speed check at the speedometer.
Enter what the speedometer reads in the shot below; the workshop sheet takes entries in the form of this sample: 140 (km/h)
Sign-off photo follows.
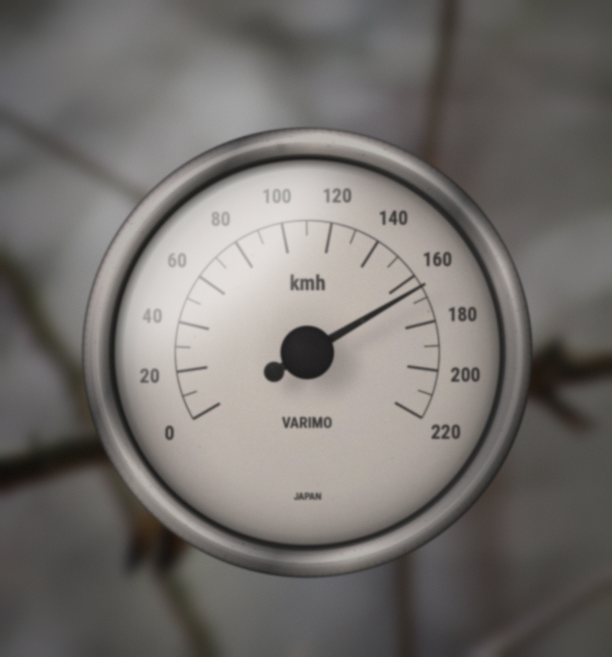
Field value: 165 (km/h)
